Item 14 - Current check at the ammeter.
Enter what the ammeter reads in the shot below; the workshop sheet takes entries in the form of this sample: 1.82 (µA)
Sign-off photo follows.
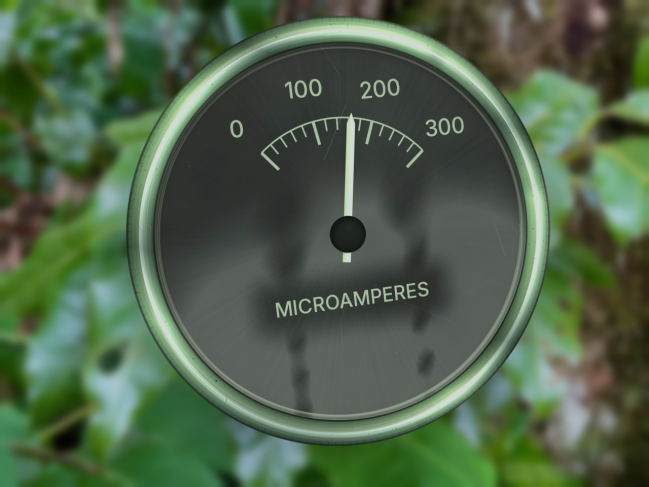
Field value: 160 (µA)
